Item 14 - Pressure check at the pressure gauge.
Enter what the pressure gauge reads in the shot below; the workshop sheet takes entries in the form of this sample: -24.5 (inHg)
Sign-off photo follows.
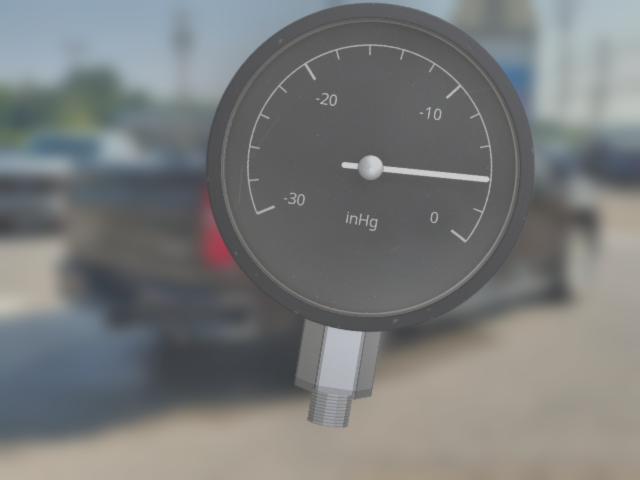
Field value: -4 (inHg)
